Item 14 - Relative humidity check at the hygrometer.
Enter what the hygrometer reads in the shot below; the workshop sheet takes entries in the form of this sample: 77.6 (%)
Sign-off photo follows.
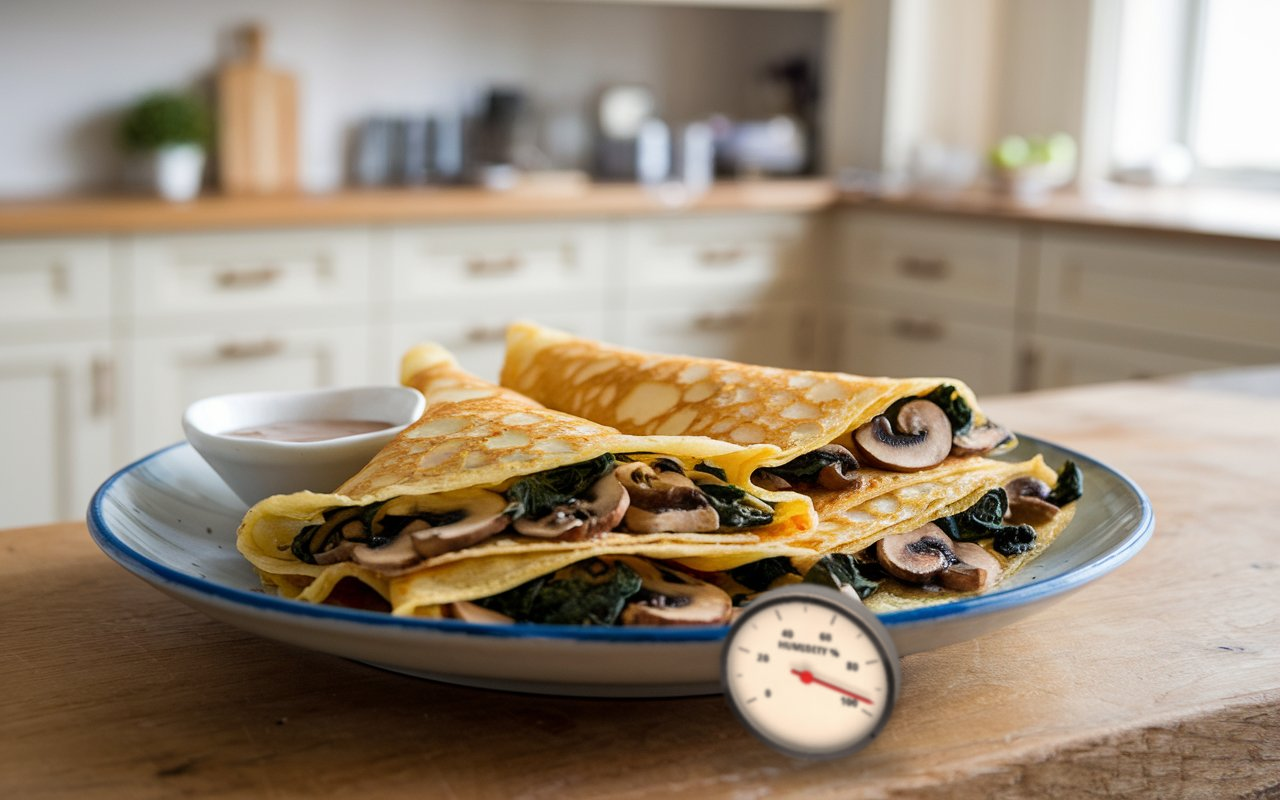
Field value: 95 (%)
